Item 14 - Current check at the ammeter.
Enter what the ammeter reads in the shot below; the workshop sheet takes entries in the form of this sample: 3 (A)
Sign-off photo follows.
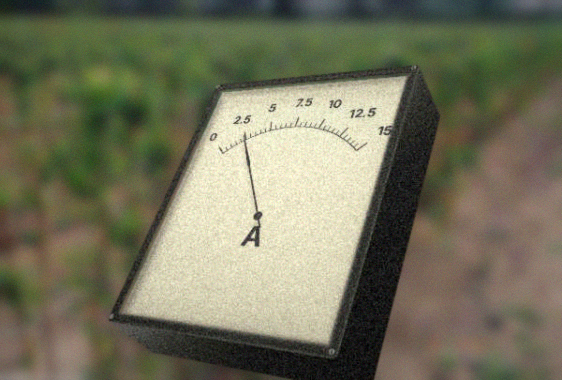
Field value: 2.5 (A)
